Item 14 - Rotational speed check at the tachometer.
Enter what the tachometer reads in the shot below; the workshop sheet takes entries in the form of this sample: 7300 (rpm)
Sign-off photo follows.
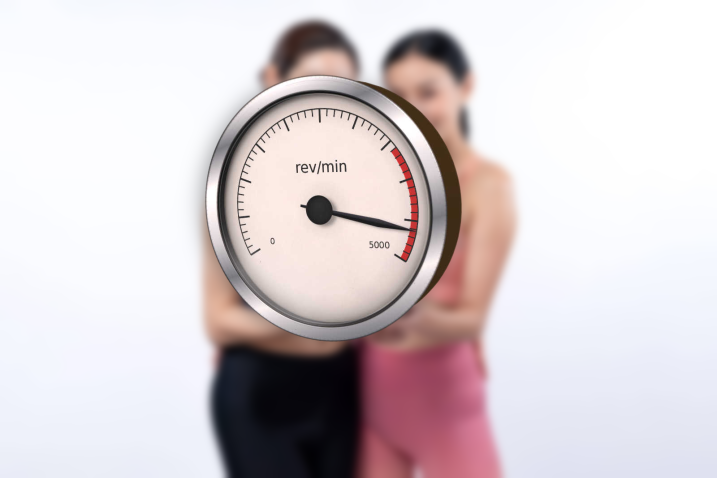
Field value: 4600 (rpm)
